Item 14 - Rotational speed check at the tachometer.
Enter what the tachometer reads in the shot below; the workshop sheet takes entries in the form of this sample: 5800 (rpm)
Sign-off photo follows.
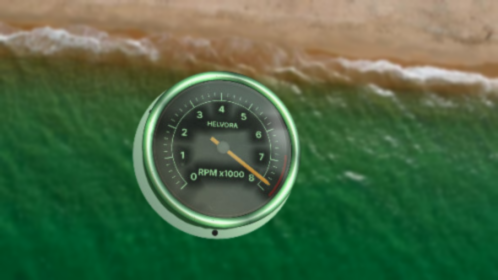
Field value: 7800 (rpm)
